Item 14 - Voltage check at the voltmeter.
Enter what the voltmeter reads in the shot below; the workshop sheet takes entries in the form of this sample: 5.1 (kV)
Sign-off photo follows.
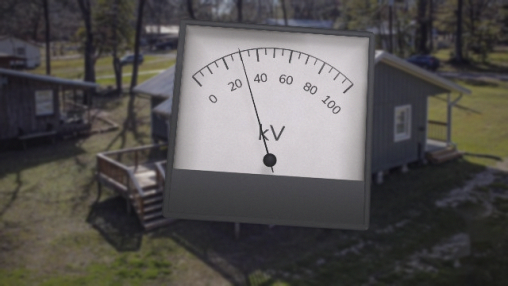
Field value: 30 (kV)
